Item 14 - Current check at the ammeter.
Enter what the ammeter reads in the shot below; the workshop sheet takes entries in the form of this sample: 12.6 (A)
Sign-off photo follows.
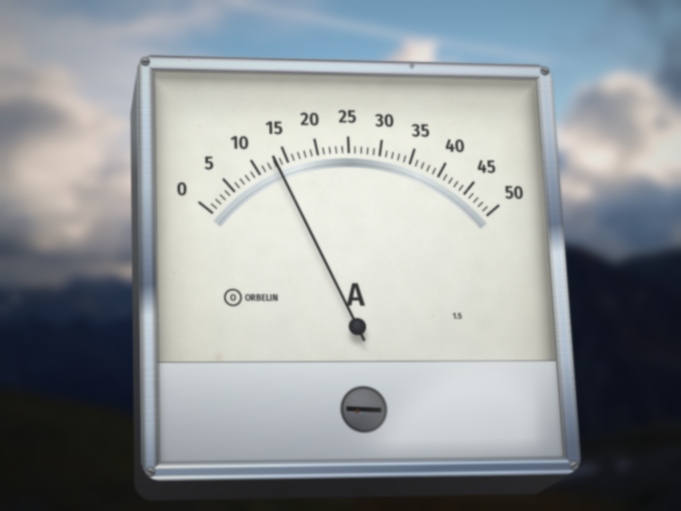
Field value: 13 (A)
